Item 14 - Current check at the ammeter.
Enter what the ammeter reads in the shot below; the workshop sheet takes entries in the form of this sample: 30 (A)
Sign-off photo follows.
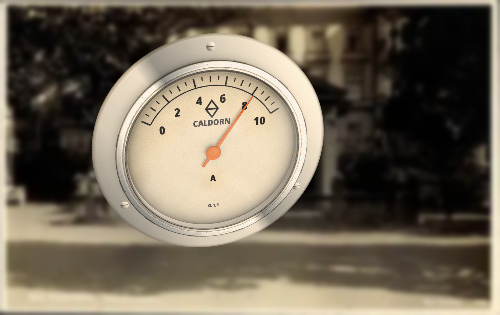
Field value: 8 (A)
